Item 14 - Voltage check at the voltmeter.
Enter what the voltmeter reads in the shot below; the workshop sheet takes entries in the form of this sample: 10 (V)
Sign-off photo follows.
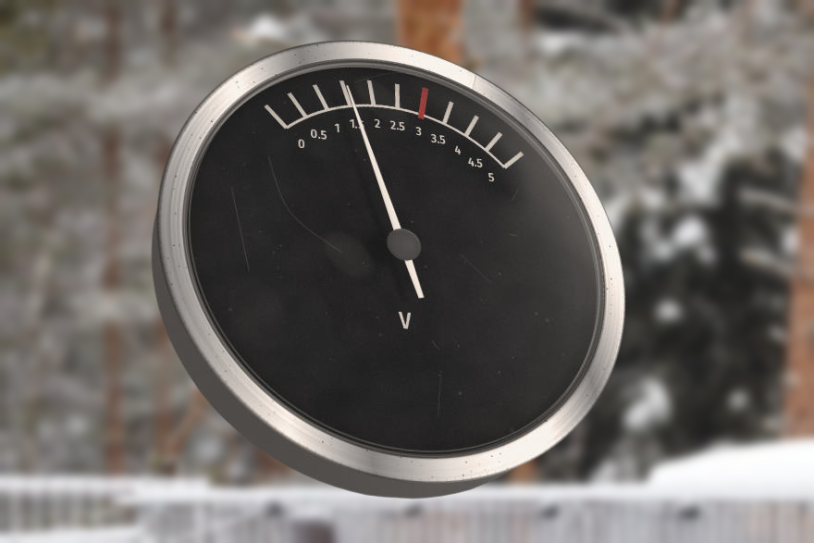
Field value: 1.5 (V)
